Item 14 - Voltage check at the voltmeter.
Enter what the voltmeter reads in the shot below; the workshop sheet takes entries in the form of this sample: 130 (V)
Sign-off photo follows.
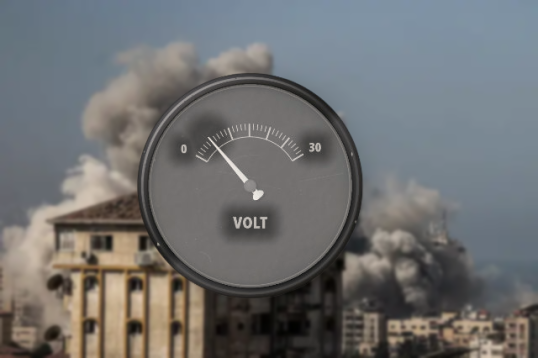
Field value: 5 (V)
